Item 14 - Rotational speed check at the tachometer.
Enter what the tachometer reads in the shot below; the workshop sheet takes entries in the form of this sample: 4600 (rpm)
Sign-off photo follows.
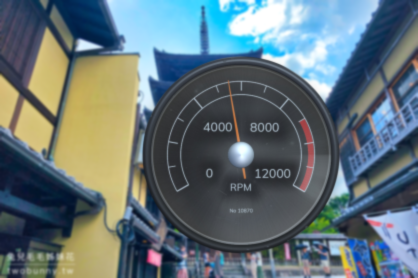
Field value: 5500 (rpm)
